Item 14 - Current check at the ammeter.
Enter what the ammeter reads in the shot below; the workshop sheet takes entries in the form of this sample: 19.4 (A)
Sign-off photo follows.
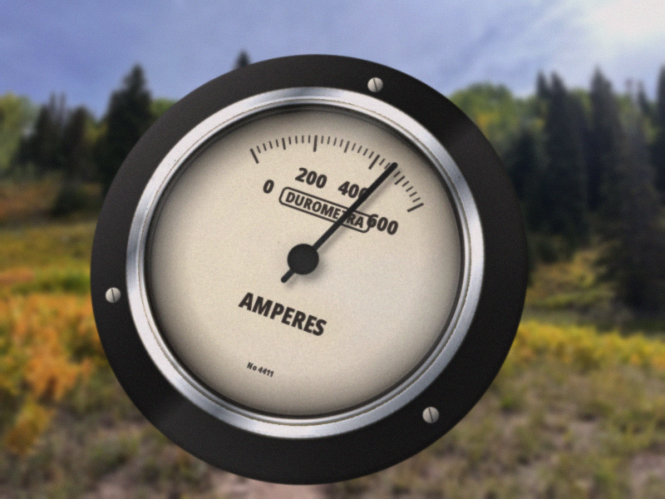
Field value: 460 (A)
